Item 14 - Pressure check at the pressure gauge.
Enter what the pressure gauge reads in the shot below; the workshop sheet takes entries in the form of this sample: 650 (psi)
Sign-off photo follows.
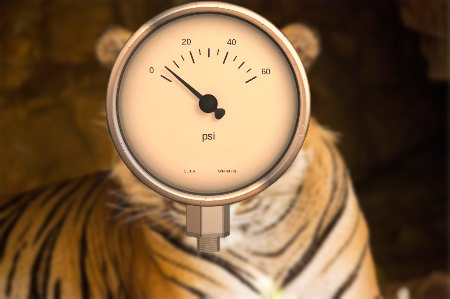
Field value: 5 (psi)
